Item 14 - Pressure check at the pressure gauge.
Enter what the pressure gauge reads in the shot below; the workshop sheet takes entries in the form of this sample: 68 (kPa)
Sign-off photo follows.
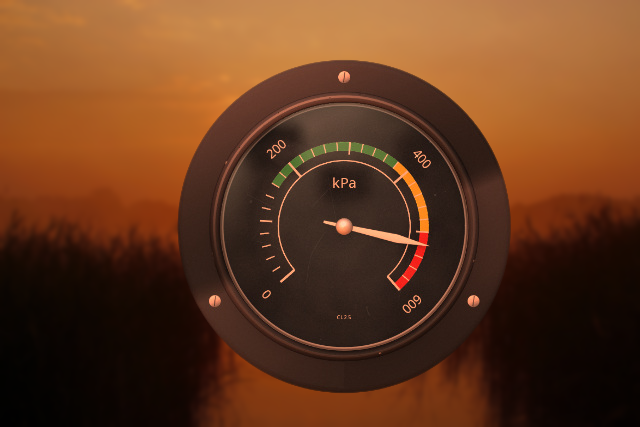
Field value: 520 (kPa)
